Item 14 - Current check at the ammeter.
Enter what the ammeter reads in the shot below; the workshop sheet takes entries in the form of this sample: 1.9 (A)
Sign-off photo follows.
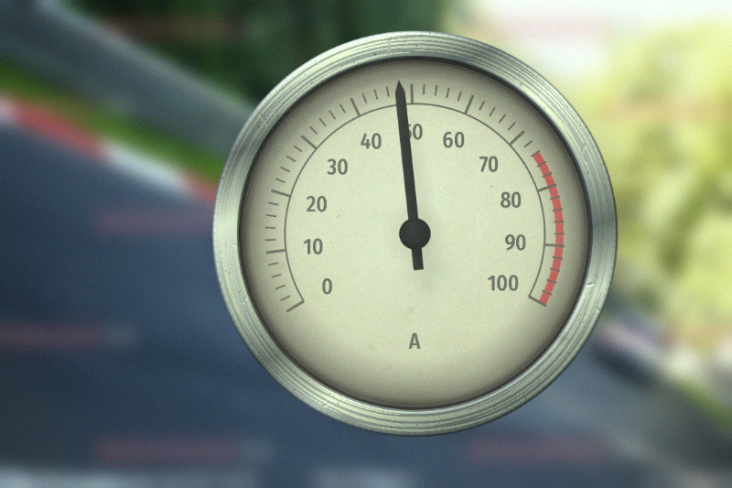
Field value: 48 (A)
